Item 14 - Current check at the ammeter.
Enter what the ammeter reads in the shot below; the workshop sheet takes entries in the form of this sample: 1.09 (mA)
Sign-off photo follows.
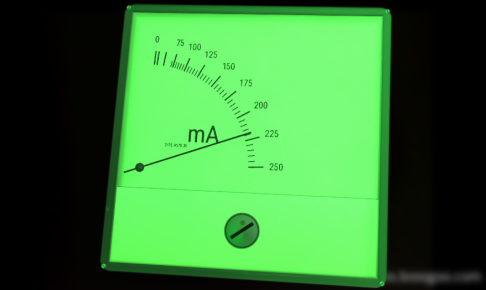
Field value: 220 (mA)
